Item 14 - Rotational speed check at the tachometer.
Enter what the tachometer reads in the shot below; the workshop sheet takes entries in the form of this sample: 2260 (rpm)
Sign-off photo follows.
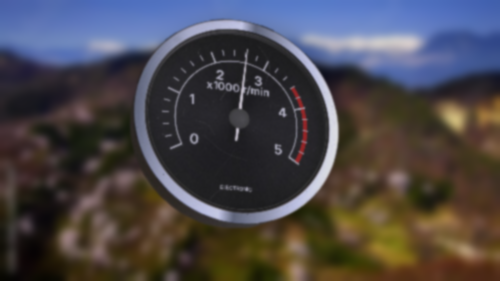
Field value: 2600 (rpm)
